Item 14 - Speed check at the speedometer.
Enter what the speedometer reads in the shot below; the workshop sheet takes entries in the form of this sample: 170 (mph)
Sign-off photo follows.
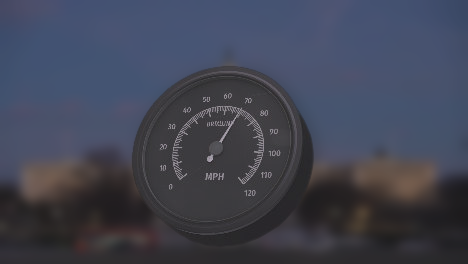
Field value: 70 (mph)
